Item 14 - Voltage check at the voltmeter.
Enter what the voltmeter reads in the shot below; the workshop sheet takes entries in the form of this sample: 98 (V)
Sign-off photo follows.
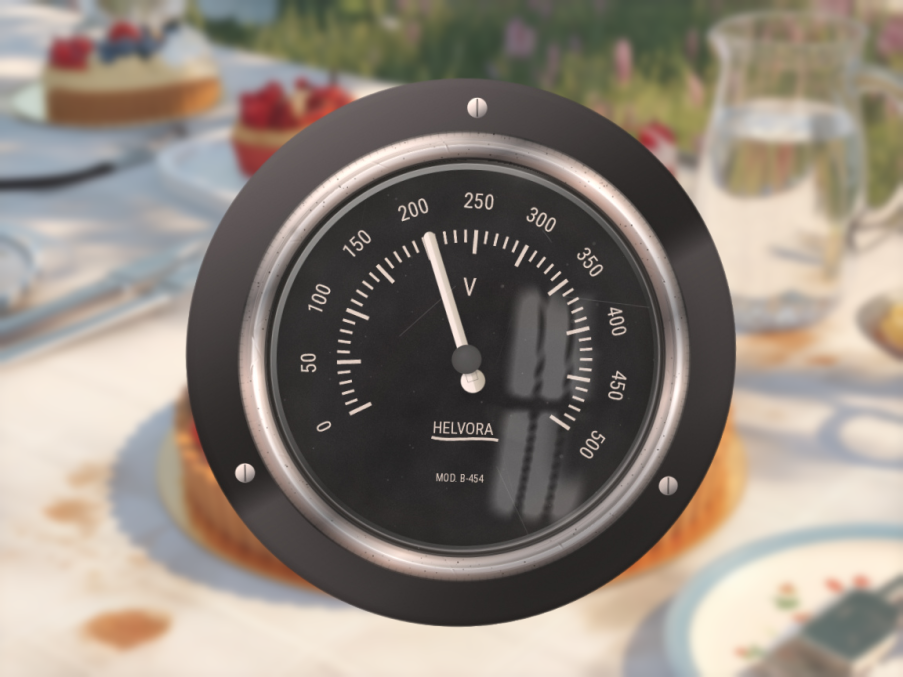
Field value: 205 (V)
